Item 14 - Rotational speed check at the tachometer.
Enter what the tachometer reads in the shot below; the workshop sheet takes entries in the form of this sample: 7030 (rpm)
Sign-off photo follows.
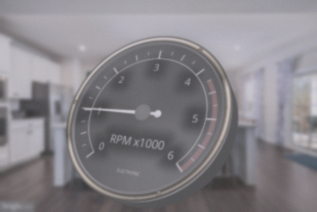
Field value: 1000 (rpm)
